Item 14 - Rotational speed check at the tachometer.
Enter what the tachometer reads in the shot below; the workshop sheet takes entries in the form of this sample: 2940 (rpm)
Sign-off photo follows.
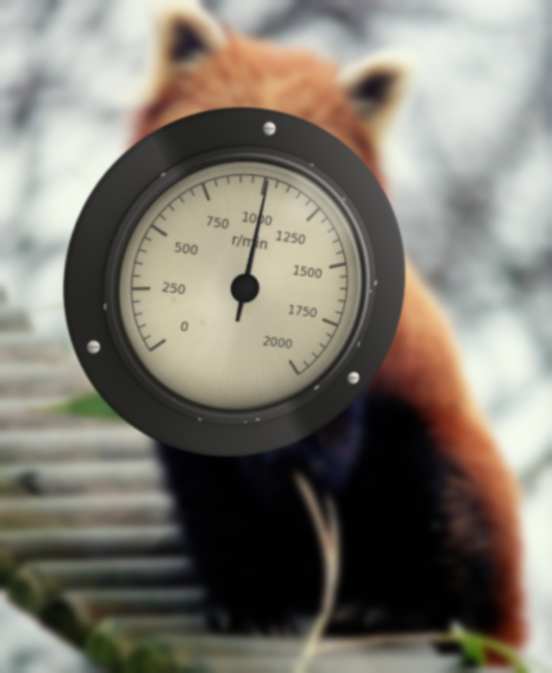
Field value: 1000 (rpm)
